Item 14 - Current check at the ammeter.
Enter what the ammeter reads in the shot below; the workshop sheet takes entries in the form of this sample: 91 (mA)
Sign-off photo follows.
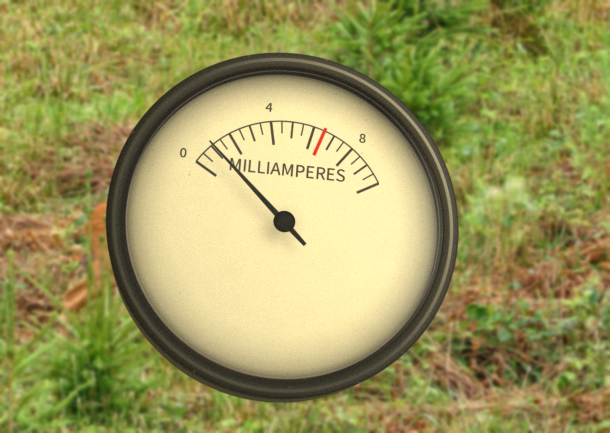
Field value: 1 (mA)
